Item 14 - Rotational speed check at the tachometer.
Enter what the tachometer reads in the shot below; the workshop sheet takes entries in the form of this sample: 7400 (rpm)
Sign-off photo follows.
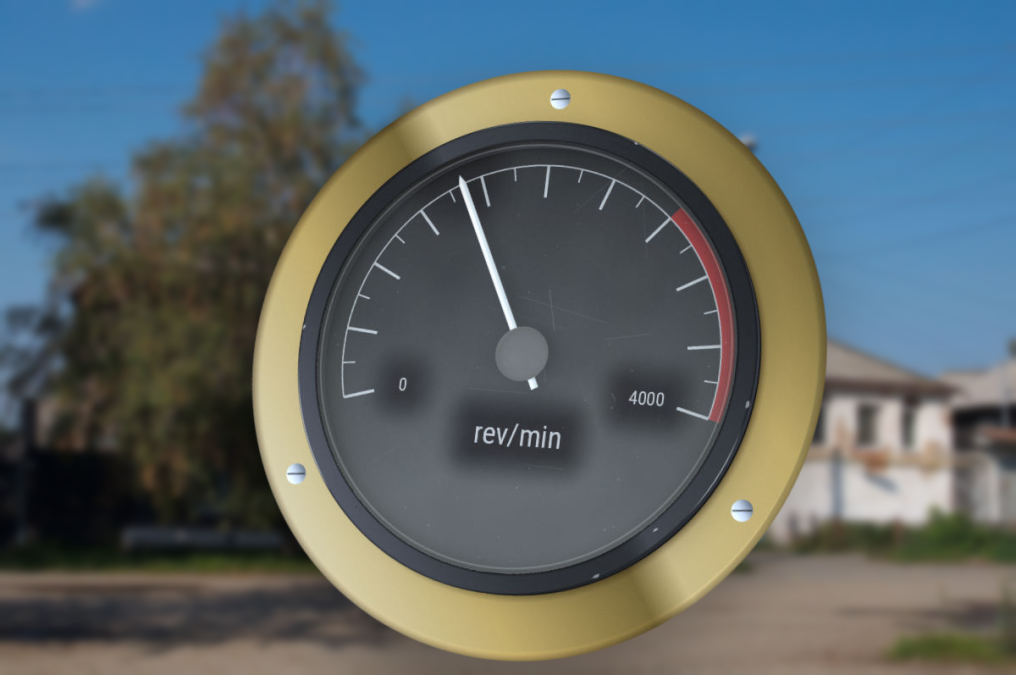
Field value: 1500 (rpm)
